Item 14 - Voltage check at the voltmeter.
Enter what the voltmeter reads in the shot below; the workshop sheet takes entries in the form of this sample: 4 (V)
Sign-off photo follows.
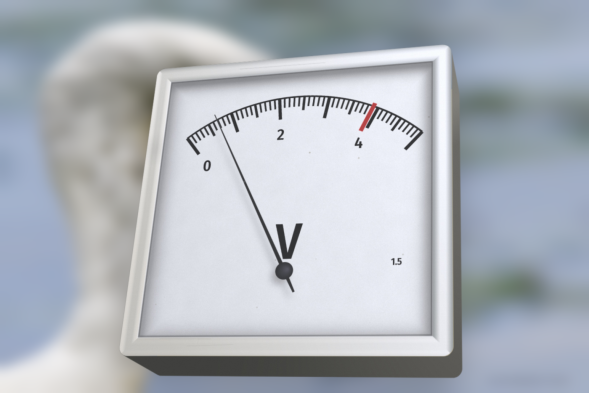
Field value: 0.7 (V)
